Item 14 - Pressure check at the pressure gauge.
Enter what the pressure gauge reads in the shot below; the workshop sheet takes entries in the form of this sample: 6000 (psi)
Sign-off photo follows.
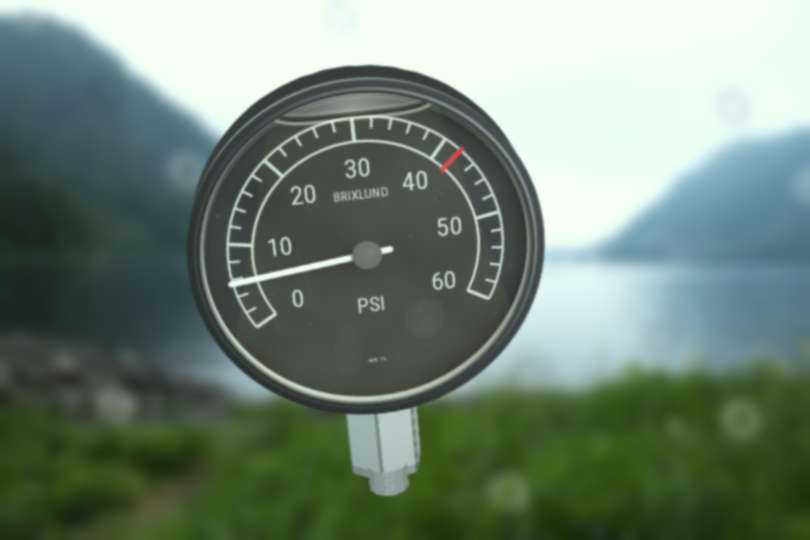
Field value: 6 (psi)
